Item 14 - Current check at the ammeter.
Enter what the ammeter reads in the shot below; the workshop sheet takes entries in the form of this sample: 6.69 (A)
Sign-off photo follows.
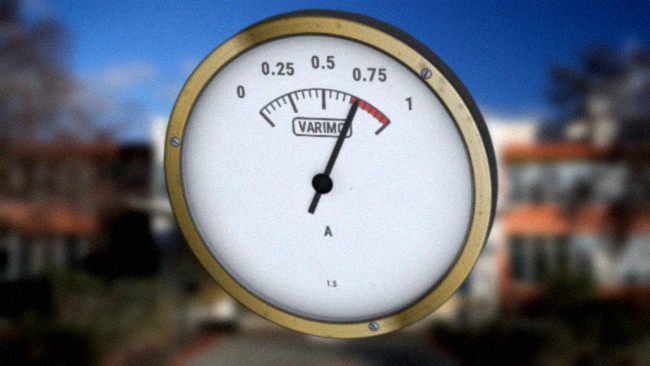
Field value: 0.75 (A)
